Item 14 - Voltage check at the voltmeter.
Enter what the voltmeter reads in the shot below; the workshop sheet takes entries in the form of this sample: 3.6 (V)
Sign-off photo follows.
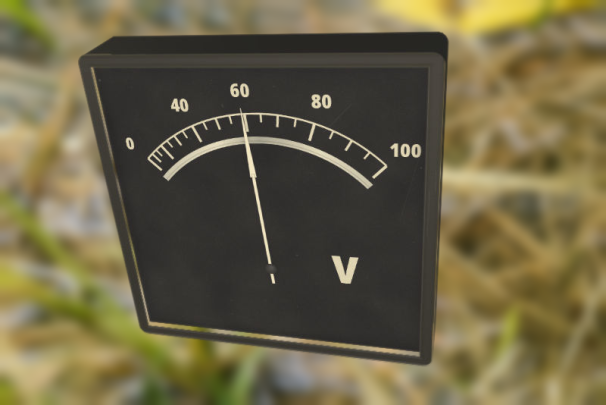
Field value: 60 (V)
